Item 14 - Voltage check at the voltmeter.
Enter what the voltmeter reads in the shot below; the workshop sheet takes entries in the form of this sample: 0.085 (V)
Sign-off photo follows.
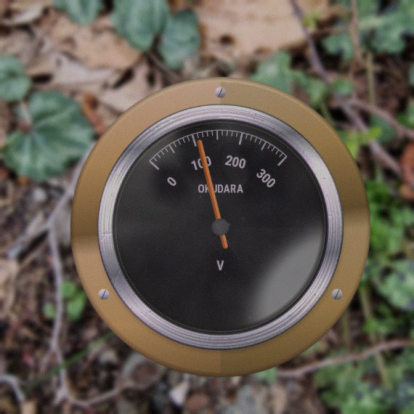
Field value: 110 (V)
